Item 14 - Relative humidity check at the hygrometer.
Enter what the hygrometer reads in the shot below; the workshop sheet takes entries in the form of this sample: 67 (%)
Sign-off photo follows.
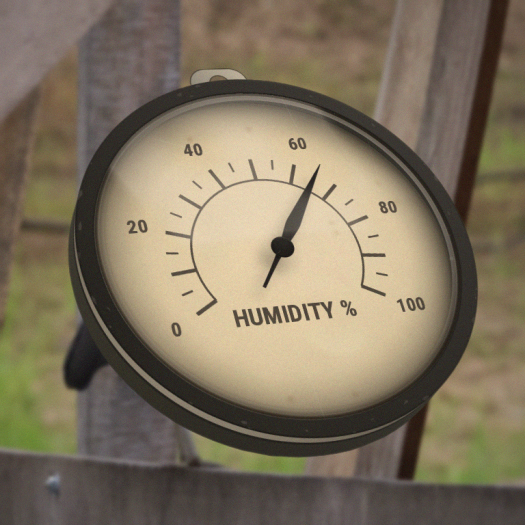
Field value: 65 (%)
